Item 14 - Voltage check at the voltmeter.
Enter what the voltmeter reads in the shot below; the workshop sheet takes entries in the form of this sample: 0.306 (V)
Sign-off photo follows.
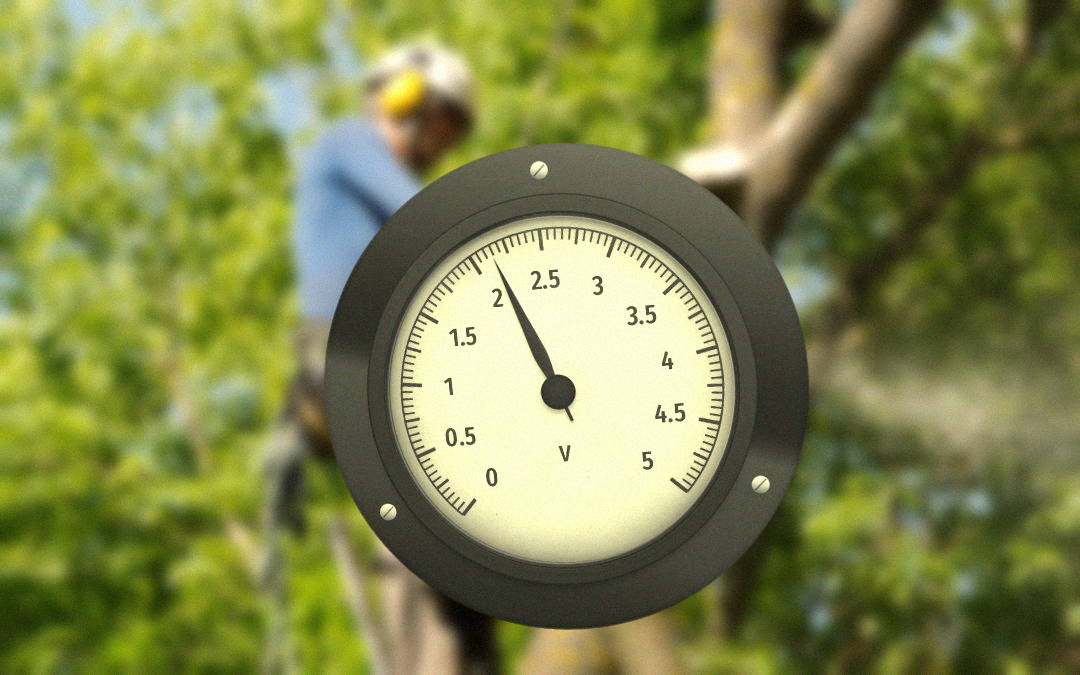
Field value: 2.15 (V)
